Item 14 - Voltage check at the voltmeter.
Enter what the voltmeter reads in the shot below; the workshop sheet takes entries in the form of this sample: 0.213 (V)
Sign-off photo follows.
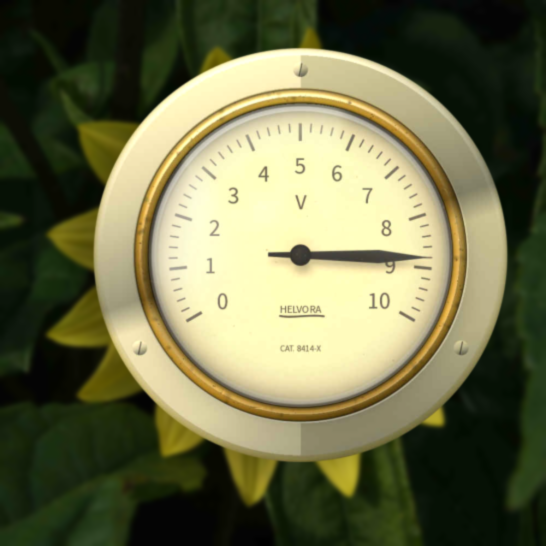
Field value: 8.8 (V)
